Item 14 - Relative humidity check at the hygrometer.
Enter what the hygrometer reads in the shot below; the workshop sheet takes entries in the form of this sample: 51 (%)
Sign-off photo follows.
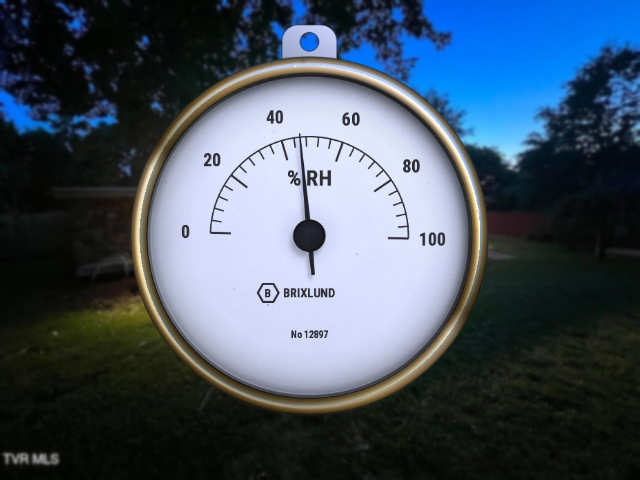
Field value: 46 (%)
